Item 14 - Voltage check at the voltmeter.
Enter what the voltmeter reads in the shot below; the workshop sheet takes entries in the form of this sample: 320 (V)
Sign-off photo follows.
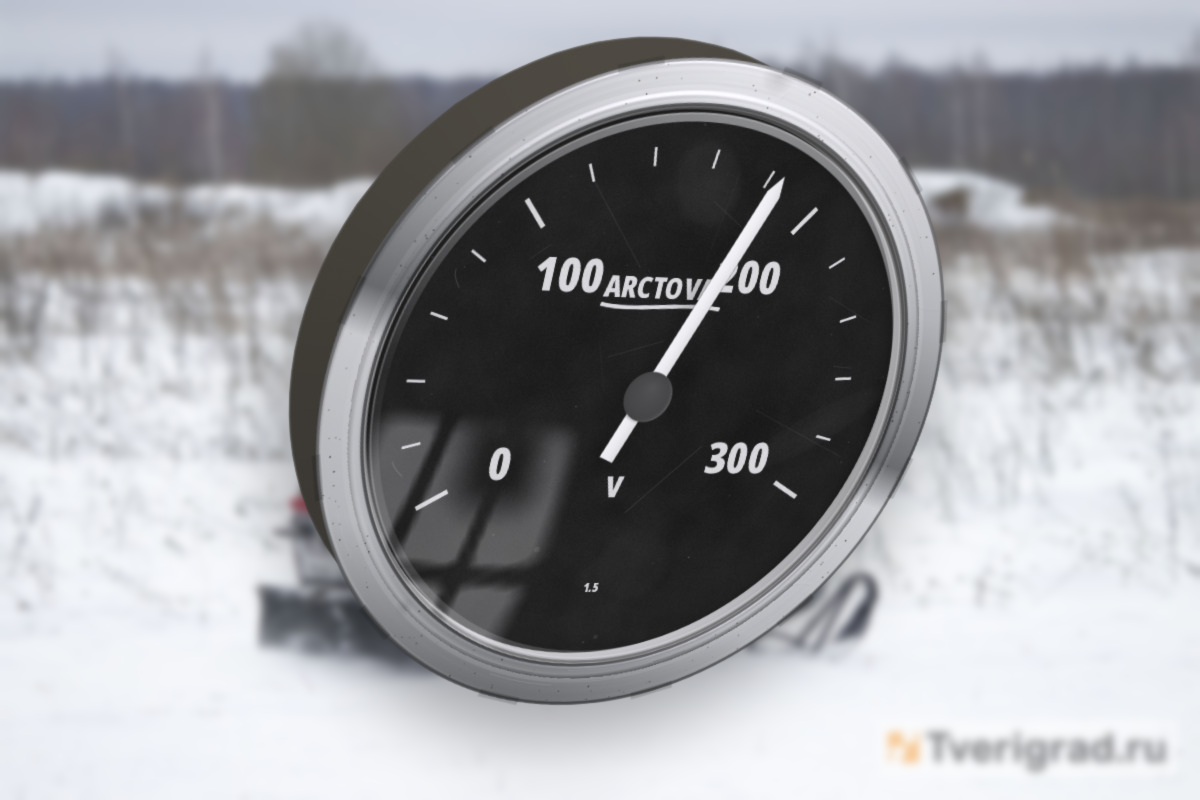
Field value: 180 (V)
